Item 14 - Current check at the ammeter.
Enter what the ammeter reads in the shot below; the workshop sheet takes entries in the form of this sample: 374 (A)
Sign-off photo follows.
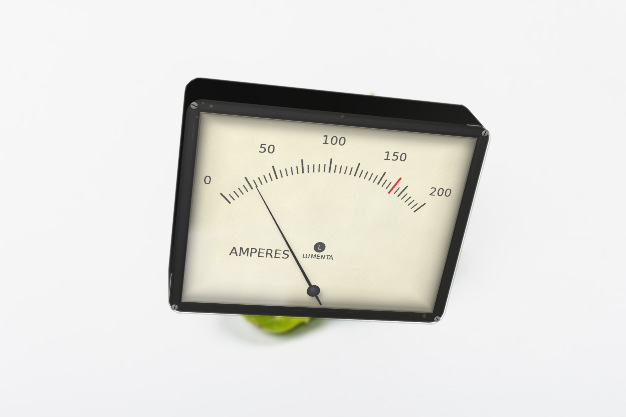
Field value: 30 (A)
